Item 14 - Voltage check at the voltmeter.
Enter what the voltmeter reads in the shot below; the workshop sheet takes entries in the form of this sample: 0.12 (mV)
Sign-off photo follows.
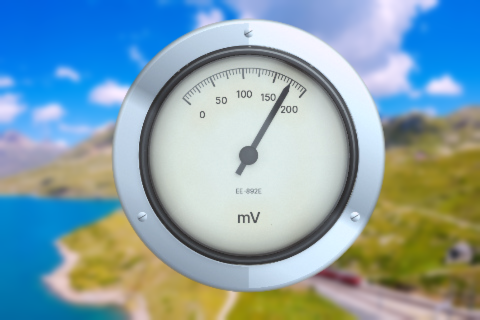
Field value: 175 (mV)
